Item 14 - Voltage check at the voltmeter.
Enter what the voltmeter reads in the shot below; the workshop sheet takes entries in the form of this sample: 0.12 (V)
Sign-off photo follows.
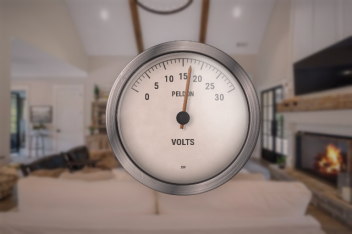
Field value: 17 (V)
